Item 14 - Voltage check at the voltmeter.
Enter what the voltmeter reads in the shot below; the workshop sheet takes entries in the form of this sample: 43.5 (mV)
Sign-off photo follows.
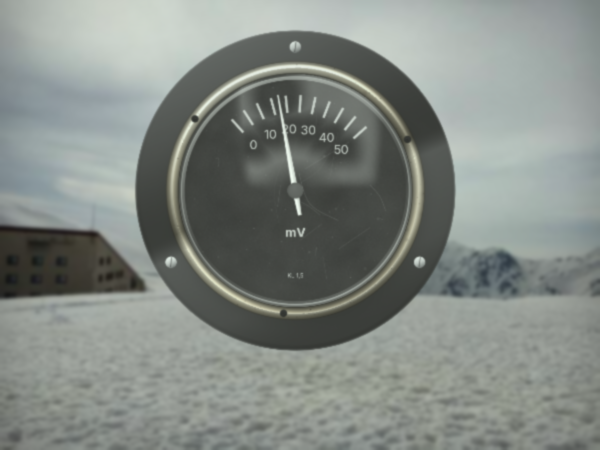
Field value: 17.5 (mV)
